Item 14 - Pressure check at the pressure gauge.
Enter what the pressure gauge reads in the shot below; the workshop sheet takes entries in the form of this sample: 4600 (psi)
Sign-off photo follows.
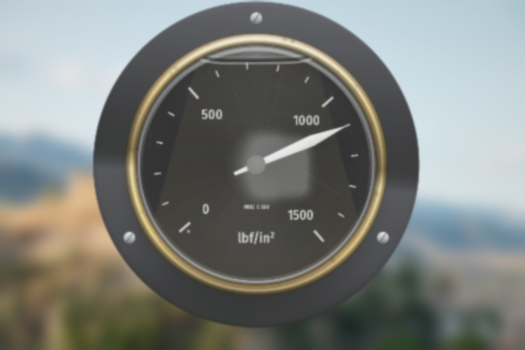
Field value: 1100 (psi)
